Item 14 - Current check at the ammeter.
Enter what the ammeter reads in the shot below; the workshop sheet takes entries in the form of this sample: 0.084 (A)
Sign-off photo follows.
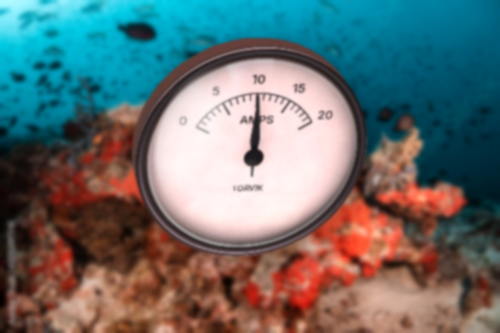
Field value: 10 (A)
